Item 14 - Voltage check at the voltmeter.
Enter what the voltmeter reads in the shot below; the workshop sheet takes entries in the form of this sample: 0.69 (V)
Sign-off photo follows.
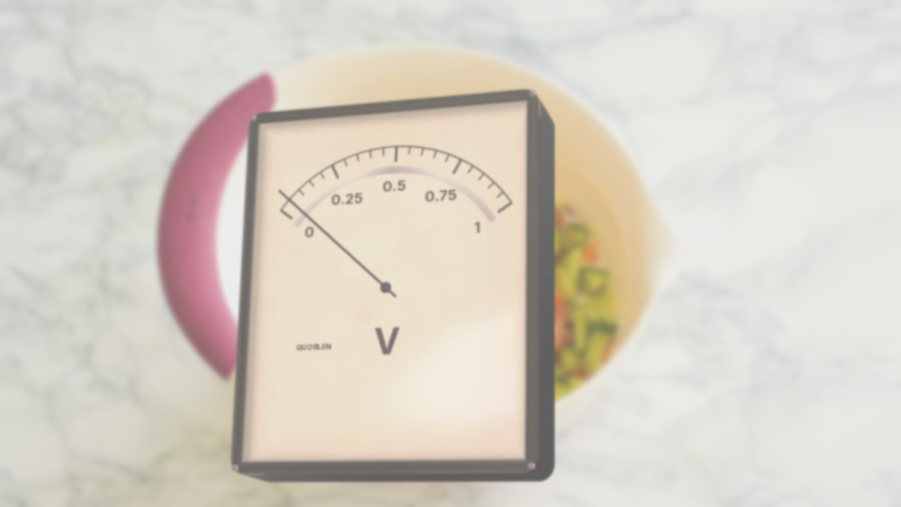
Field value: 0.05 (V)
